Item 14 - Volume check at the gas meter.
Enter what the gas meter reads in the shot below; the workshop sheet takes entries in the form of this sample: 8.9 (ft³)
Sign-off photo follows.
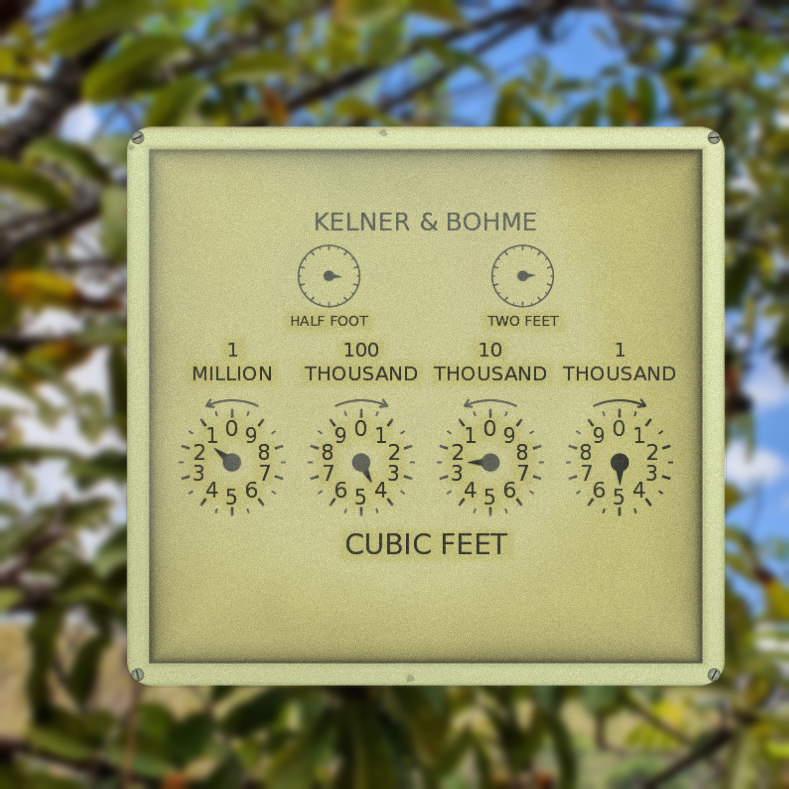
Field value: 142500 (ft³)
